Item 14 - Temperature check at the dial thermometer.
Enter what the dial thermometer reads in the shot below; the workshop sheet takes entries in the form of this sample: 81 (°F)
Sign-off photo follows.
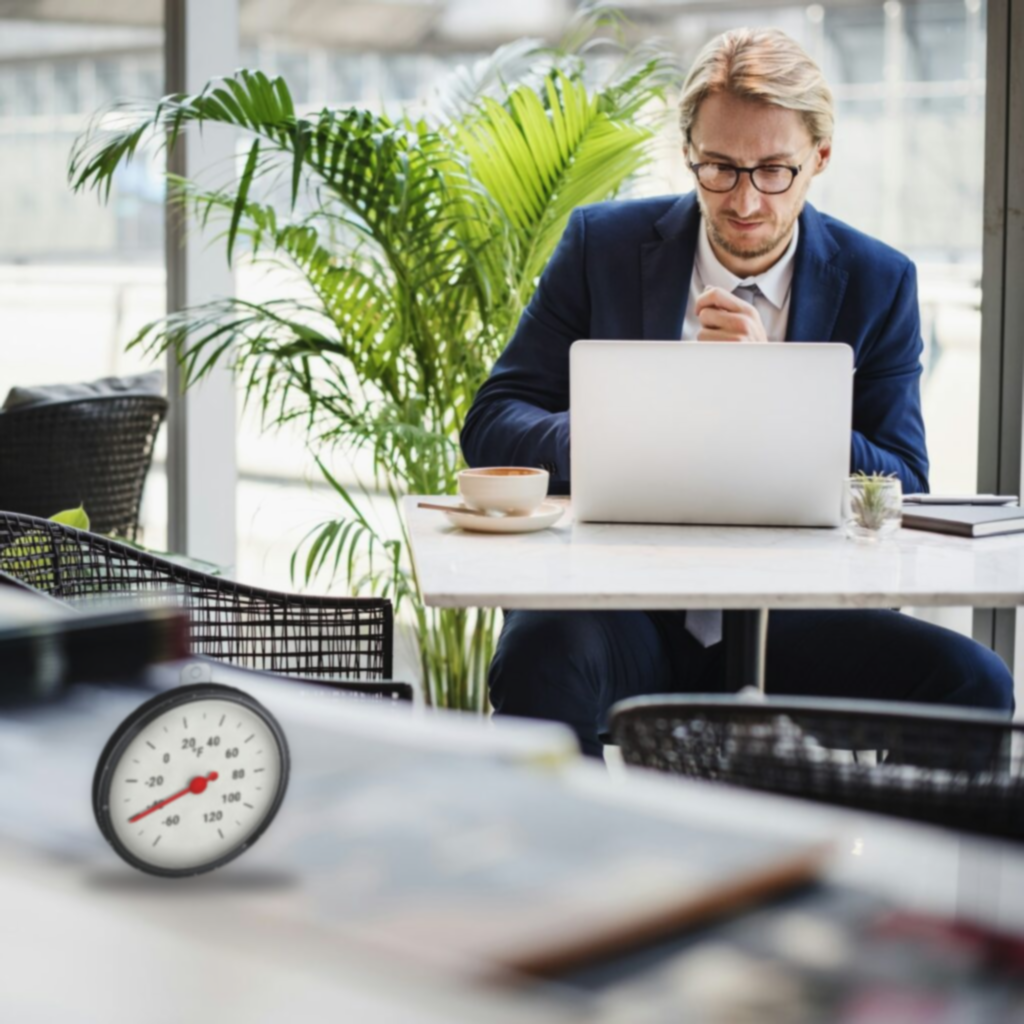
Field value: -40 (°F)
